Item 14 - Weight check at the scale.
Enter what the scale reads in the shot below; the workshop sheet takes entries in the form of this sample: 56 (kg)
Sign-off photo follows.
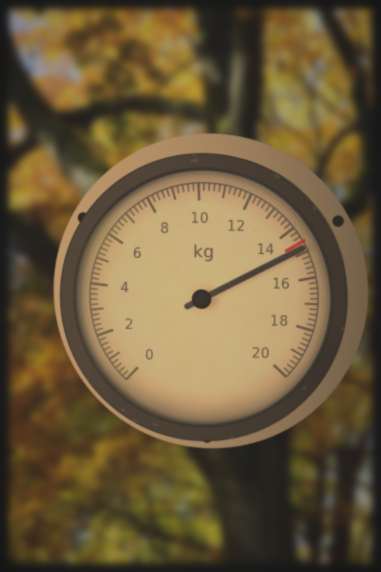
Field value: 14.8 (kg)
